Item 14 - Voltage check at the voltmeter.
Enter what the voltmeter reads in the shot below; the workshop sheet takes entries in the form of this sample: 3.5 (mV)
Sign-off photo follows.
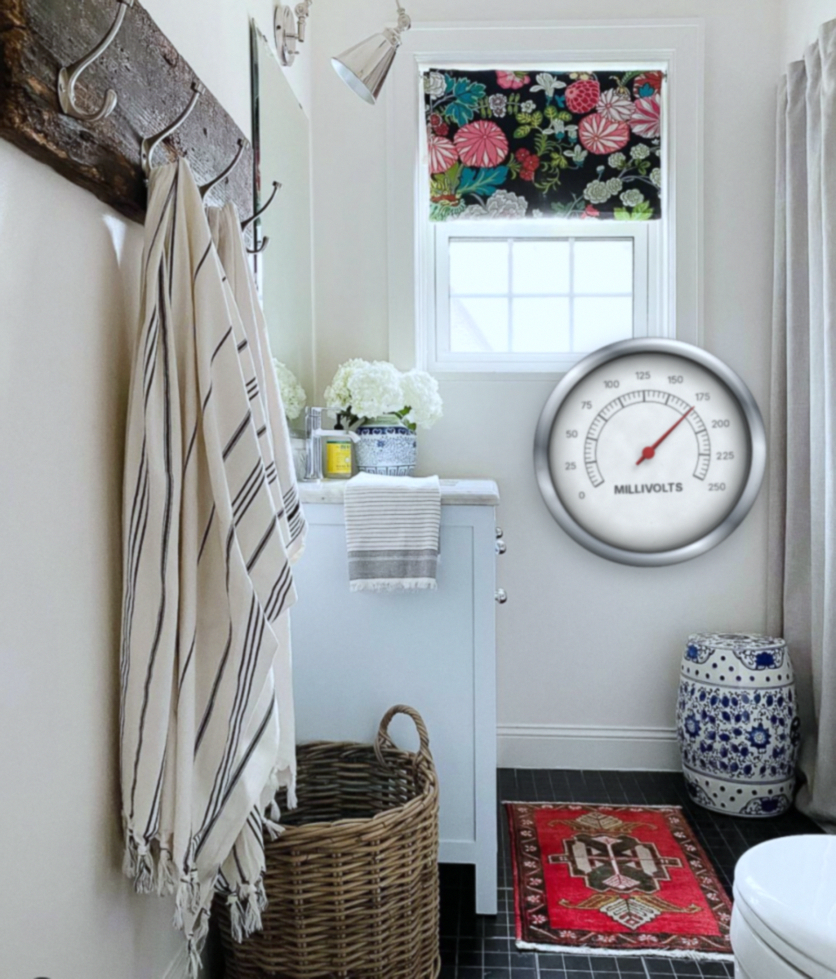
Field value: 175 (mV)
